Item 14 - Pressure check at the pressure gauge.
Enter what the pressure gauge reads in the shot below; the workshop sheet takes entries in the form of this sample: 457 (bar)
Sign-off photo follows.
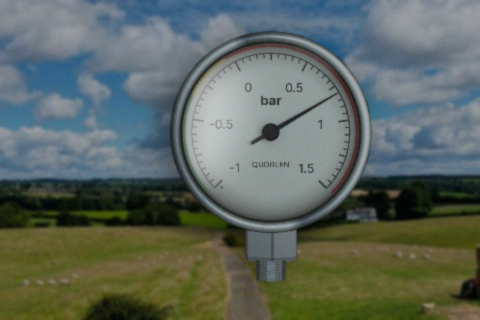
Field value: 0.8 (bar)
